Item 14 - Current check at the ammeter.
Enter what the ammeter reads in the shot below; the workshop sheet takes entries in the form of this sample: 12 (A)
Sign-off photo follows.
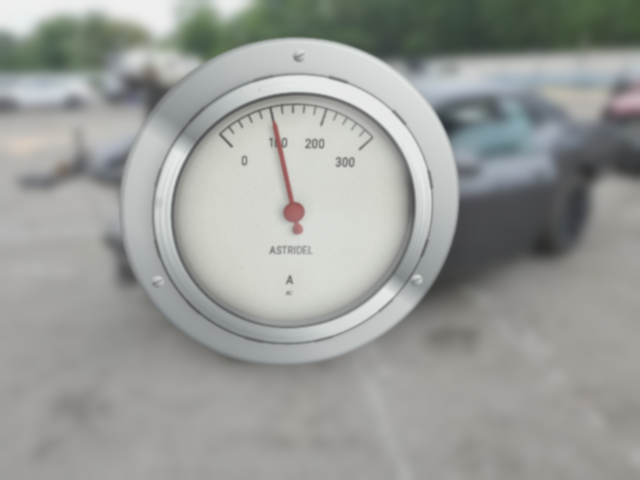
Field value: 100 (A)
